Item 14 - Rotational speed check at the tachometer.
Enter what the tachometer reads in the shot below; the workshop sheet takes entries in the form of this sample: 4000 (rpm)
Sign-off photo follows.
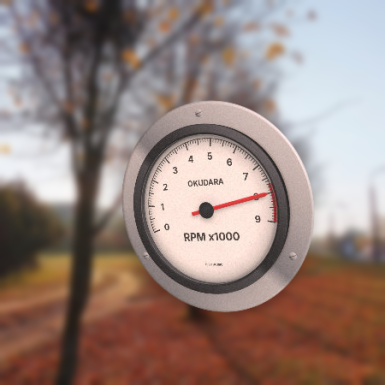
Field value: 8000 (rpm)
